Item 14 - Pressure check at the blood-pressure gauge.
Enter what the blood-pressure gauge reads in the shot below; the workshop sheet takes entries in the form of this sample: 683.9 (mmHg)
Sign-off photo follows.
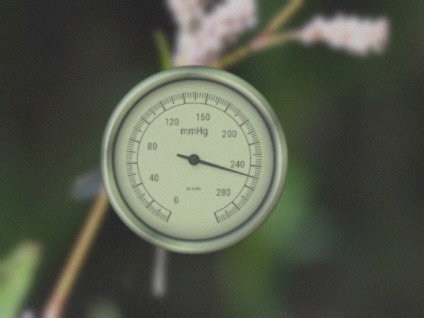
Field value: 250 (mmHg)
